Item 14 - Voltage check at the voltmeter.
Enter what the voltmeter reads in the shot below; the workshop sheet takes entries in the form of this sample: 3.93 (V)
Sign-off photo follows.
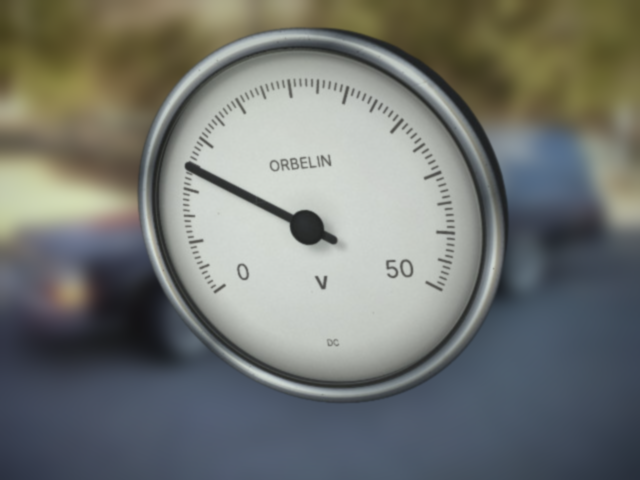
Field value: 12.5 (V)
